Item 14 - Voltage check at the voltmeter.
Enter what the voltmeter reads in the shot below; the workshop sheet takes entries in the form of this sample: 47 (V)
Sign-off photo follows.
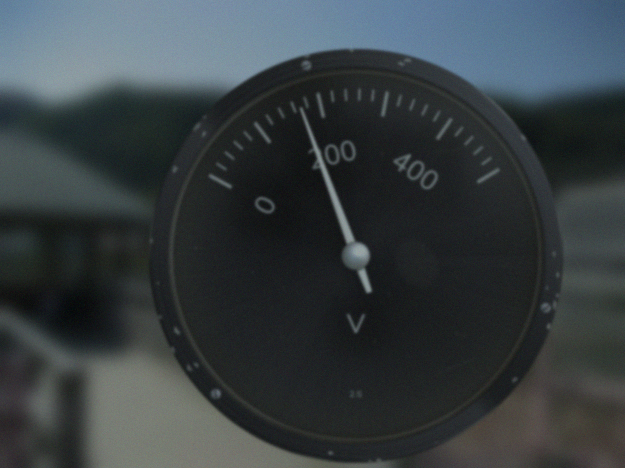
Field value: 170 (V)
